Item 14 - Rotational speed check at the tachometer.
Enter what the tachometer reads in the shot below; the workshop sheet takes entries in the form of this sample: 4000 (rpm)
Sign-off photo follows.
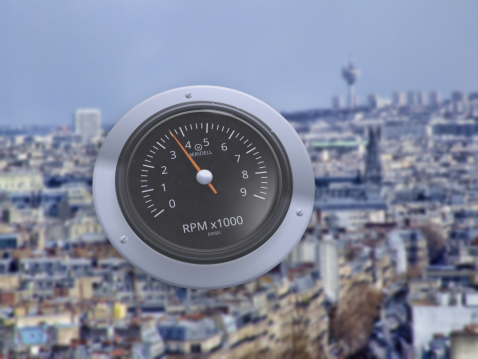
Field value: 3600 (rpm)
